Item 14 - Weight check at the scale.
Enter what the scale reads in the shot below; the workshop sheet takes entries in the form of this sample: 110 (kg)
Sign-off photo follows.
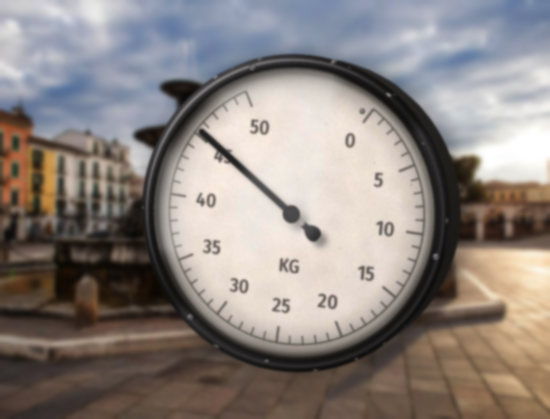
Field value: 45.5 (kg)
